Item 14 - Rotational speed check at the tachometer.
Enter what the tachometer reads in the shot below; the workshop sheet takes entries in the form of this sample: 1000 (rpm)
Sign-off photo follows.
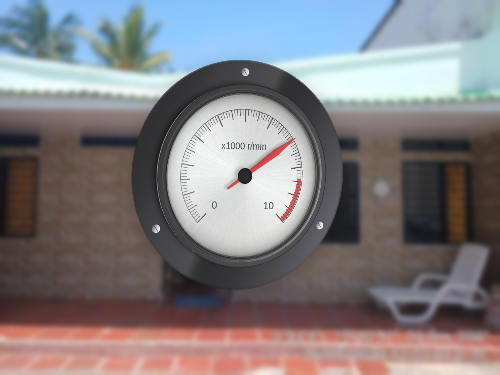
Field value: 7000 (rpm)
